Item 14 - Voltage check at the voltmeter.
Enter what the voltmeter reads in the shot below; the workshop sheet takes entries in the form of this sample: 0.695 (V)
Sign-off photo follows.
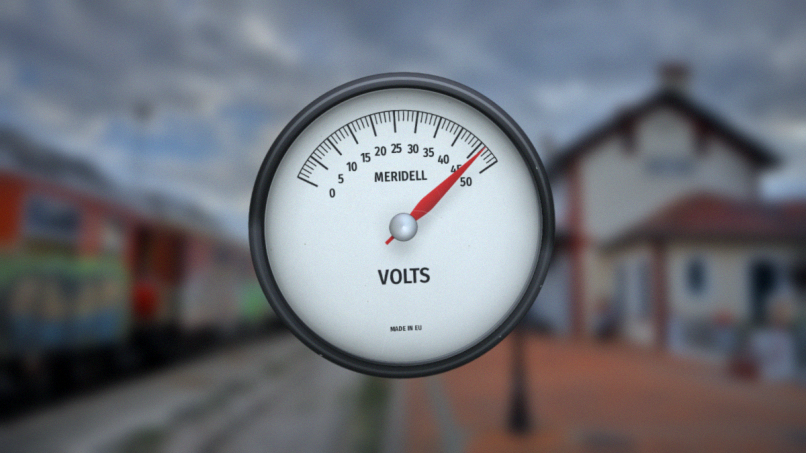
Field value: 46 (V)
